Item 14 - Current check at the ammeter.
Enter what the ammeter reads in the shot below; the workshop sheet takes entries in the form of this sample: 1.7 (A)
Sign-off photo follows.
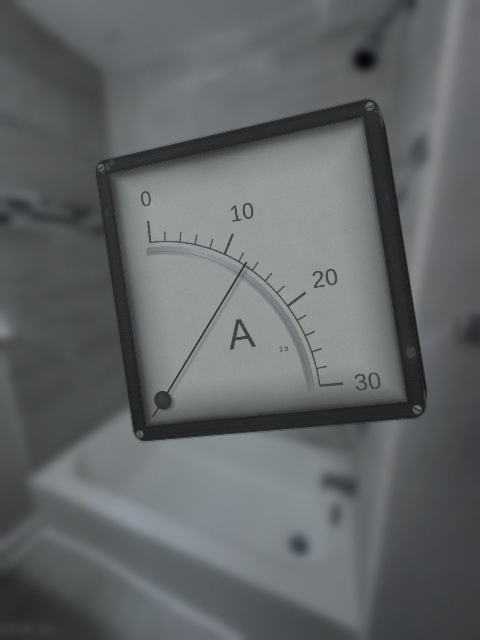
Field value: 13 (A)
